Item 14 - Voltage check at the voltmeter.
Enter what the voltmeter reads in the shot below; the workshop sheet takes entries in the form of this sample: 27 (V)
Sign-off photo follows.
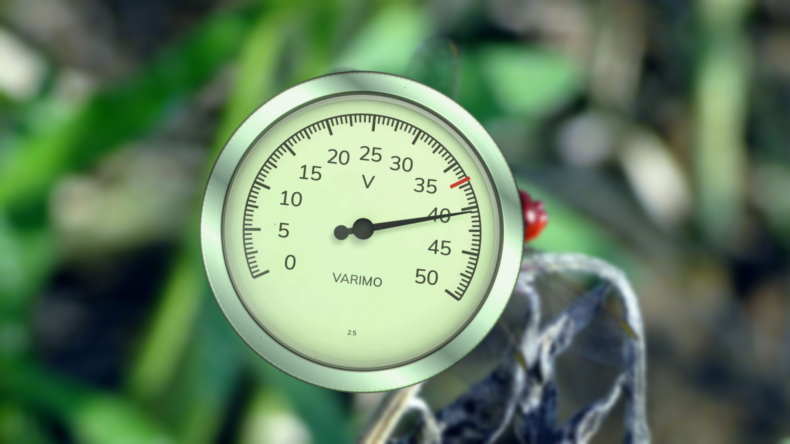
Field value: 40.5 (V)
